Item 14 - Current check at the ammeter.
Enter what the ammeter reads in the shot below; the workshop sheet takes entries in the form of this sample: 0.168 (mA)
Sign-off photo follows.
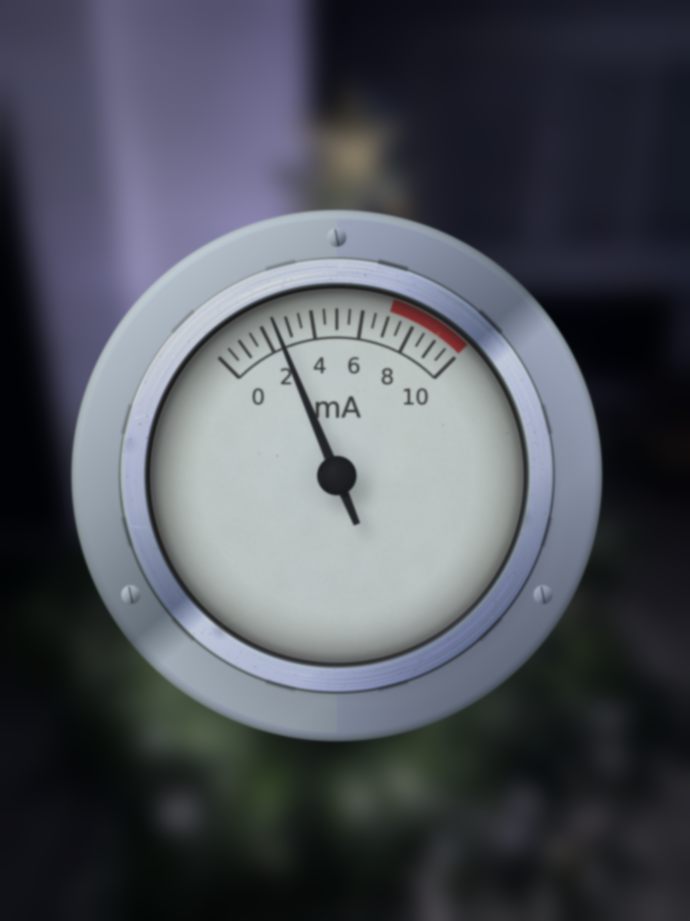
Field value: 2.5 (mA)
